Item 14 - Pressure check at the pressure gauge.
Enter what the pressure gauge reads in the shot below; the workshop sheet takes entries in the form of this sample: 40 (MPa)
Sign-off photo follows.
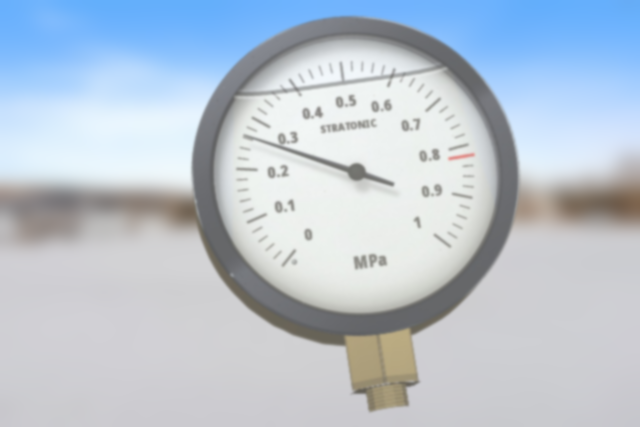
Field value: 0.26 (MPa)
